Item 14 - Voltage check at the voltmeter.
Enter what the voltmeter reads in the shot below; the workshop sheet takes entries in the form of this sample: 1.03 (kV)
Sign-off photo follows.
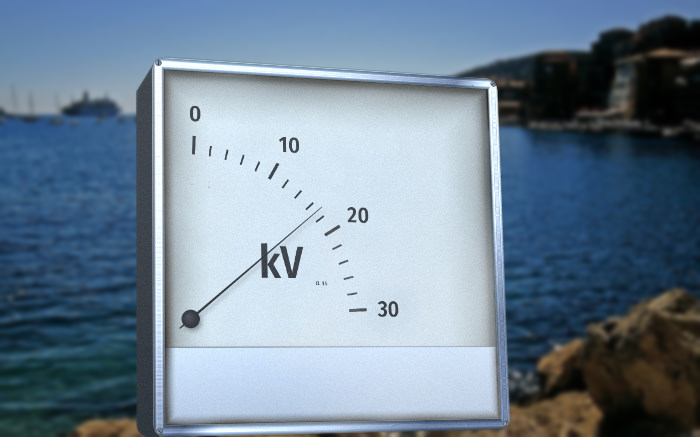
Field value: 17 (kV)
